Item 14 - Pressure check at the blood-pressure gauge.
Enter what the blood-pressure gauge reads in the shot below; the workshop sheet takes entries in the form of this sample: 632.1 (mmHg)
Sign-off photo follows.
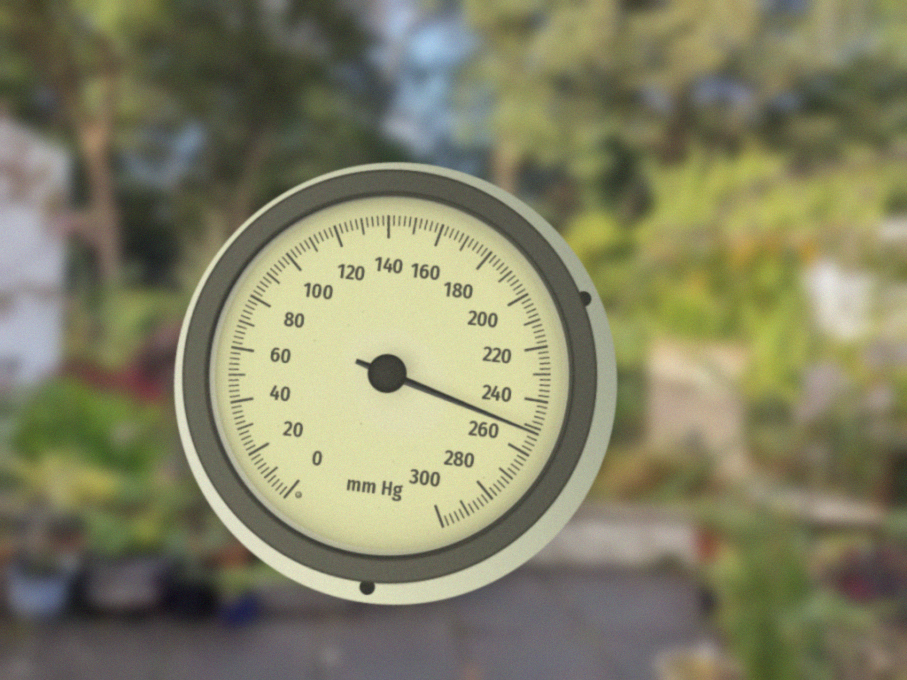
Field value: 252 (mmHg)
